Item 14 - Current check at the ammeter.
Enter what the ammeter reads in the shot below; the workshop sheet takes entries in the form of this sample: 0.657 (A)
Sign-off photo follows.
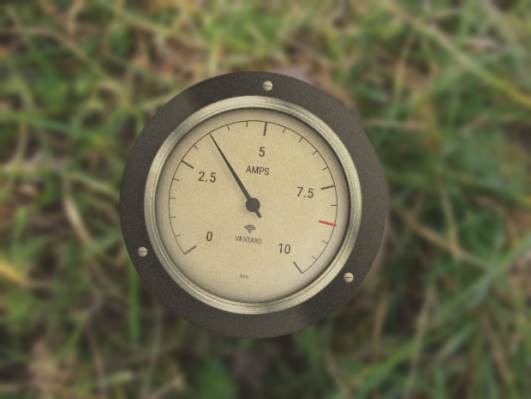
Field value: 3.5 (A)
